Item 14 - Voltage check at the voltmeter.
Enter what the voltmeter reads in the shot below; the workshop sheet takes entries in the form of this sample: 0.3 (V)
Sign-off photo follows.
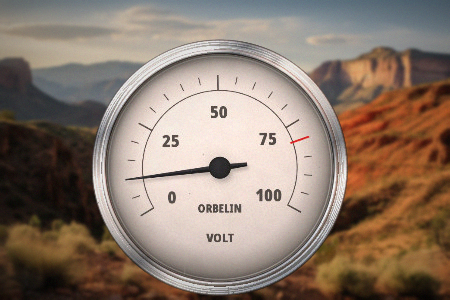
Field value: 10 (V)
